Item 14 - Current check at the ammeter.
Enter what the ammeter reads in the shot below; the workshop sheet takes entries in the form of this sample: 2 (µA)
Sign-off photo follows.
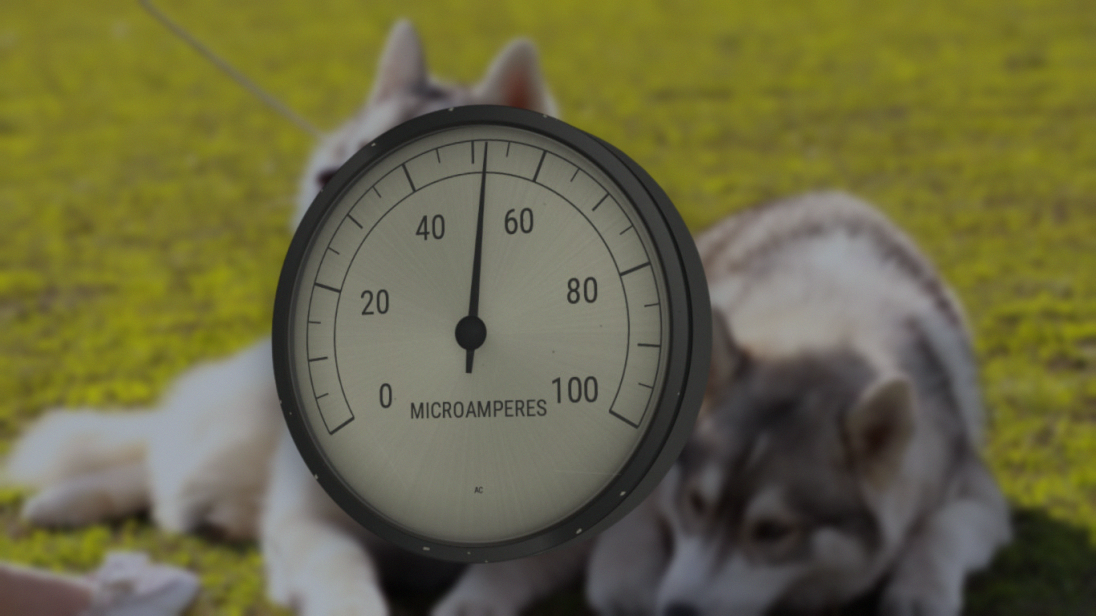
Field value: 52.5 (µA)
